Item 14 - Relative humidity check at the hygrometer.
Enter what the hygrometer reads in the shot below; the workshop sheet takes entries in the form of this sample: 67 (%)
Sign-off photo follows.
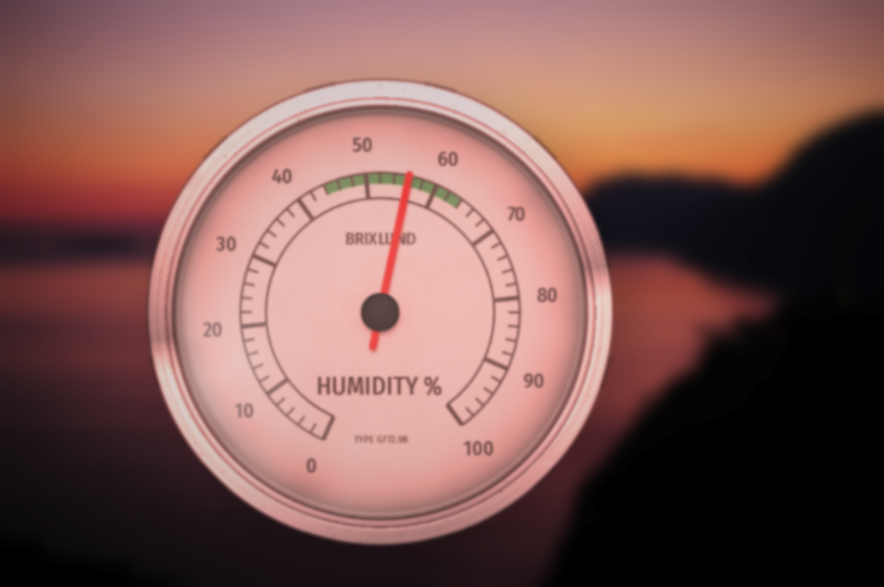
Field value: 56 (%)
